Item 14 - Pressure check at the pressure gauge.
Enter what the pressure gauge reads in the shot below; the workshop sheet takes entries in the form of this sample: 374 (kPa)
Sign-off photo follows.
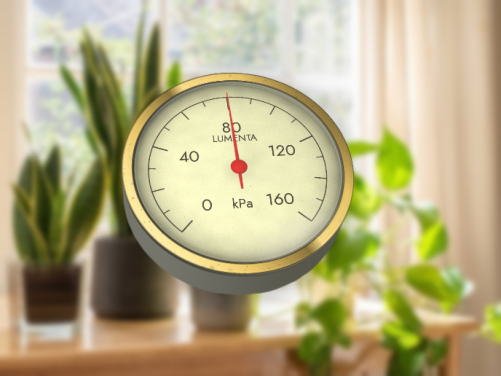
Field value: 80 (kPa)
